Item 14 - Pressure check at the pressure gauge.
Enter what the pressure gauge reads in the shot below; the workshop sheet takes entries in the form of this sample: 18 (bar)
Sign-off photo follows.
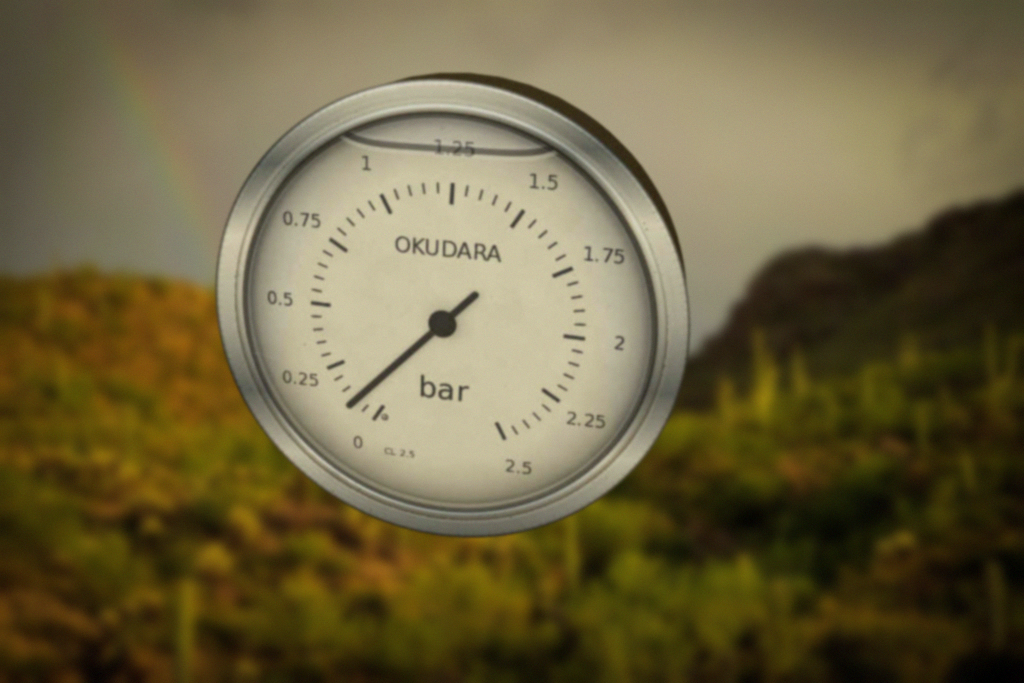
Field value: 0.1 (bar)
